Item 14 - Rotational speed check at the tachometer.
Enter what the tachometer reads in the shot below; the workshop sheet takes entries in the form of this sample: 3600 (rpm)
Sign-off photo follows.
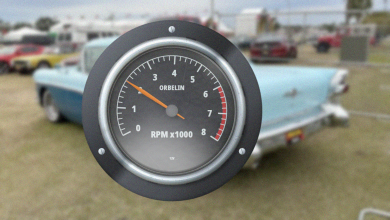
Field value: 2000 (rpm)
